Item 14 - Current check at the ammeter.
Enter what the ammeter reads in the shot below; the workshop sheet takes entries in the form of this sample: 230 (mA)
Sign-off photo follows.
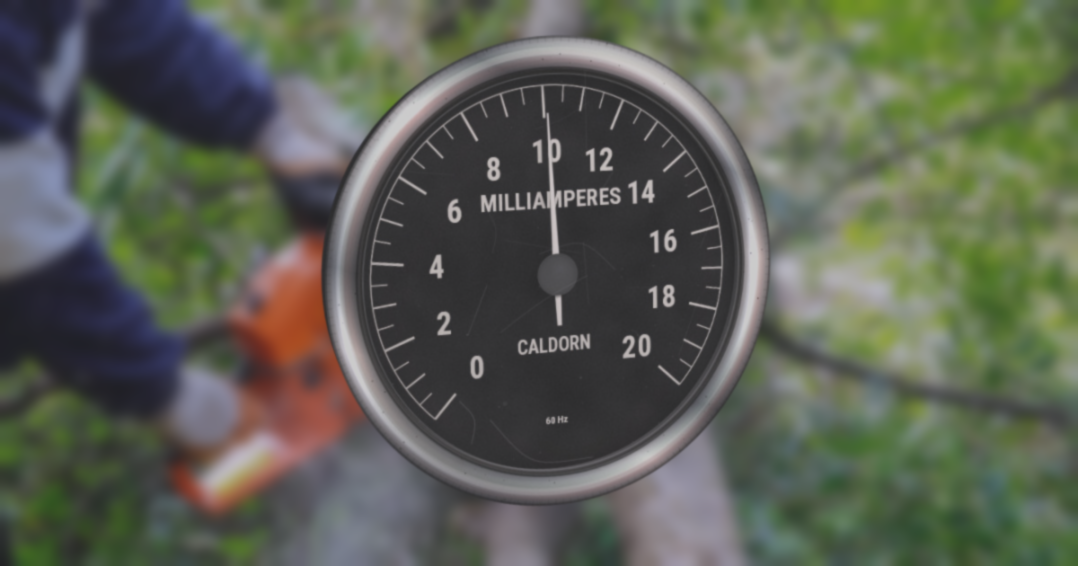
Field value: 10 (mA)
